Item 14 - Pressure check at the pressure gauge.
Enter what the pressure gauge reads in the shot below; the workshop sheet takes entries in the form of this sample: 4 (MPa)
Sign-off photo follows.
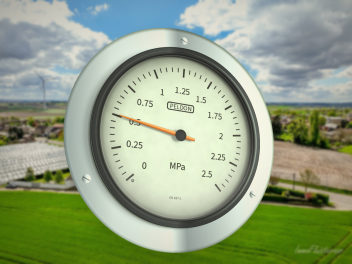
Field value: 0.5 (MPa)
